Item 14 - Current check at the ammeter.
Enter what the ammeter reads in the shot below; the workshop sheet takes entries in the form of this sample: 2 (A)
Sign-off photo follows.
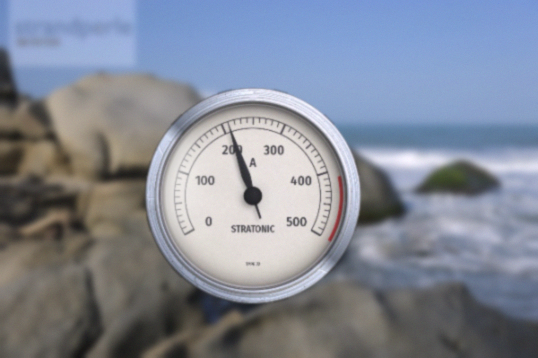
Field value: 210 (A)
